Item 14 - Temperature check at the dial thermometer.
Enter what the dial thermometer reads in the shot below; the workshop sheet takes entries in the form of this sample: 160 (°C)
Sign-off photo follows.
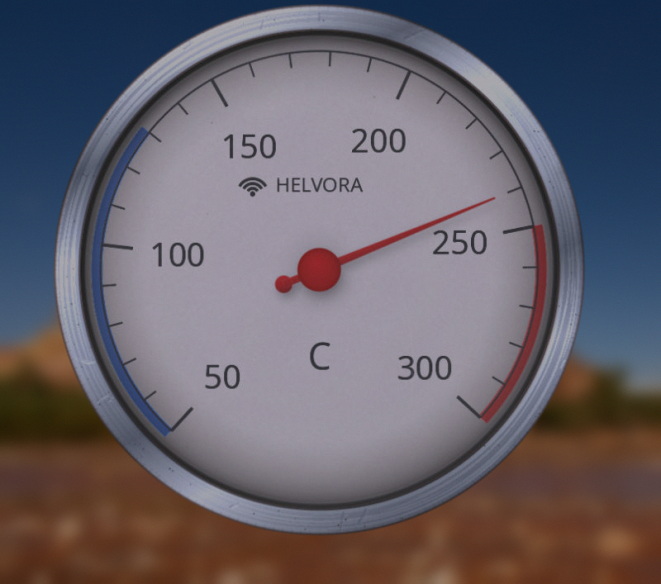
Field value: 240 (°C)
